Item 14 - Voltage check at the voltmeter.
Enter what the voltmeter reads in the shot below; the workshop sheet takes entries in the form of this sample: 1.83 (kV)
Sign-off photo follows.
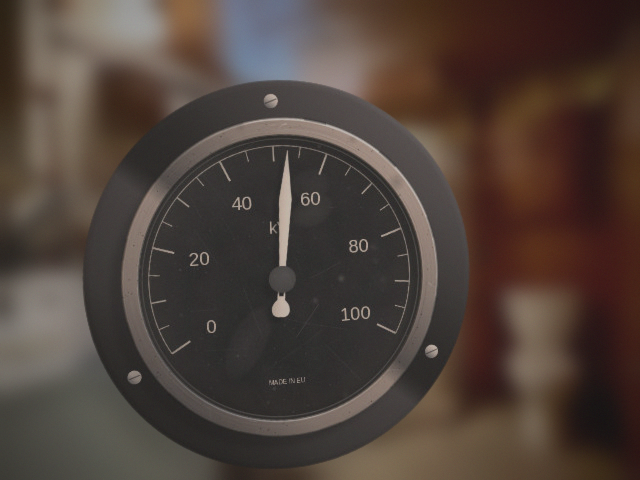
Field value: 52.5 (kV)
